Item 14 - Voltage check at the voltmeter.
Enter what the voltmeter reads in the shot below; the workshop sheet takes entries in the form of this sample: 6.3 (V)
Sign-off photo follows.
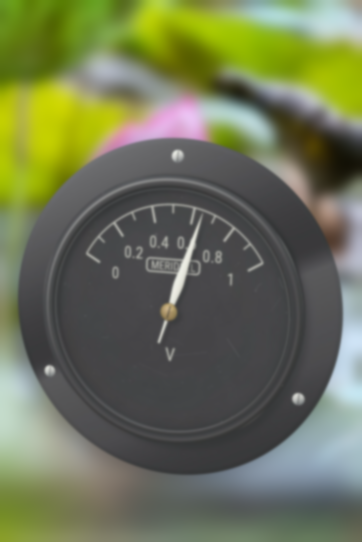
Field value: 0.65 (V)
